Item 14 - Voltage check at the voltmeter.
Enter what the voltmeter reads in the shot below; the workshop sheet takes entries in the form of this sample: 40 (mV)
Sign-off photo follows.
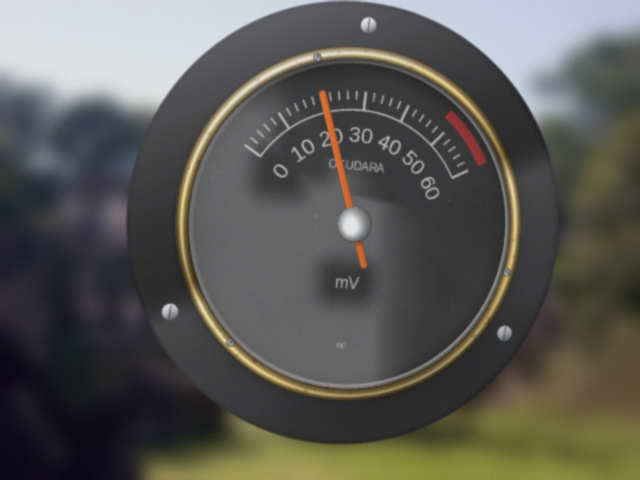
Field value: 20 (mV)
